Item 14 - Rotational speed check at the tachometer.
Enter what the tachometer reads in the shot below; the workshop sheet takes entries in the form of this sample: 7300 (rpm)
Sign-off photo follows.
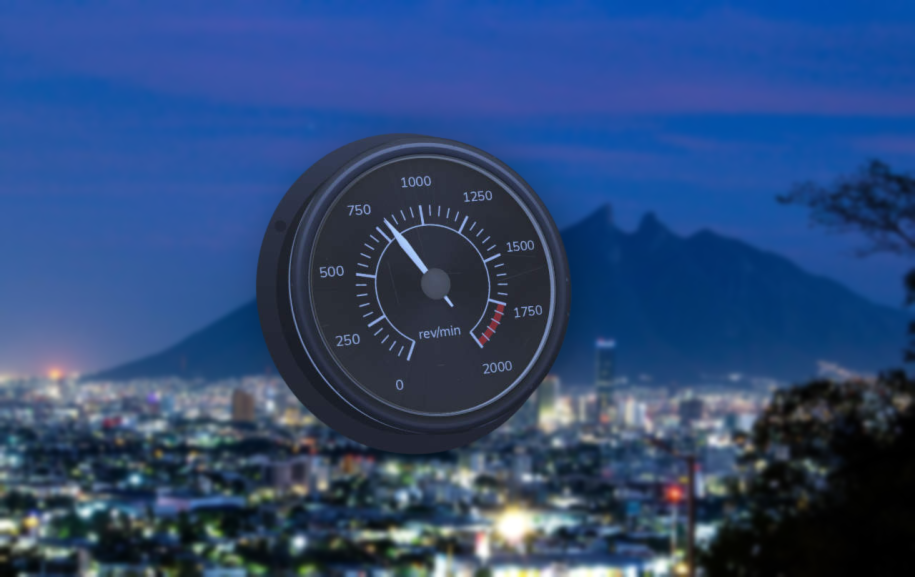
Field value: 800 (rpm)
